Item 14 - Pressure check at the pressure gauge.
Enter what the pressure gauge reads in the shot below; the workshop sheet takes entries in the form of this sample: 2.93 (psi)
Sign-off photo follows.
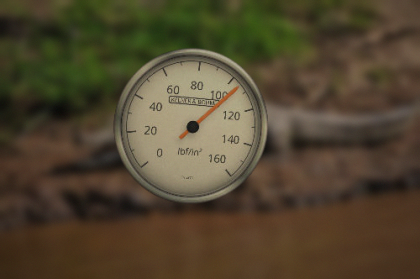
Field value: 105 (psi)
